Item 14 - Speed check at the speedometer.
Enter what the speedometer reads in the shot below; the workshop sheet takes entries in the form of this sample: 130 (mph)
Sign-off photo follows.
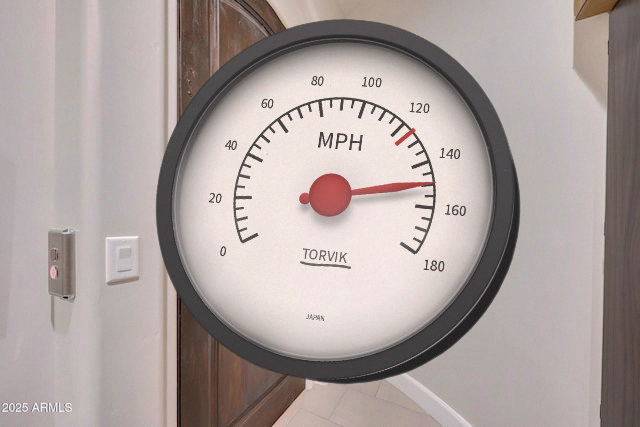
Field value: 150 (mph)
